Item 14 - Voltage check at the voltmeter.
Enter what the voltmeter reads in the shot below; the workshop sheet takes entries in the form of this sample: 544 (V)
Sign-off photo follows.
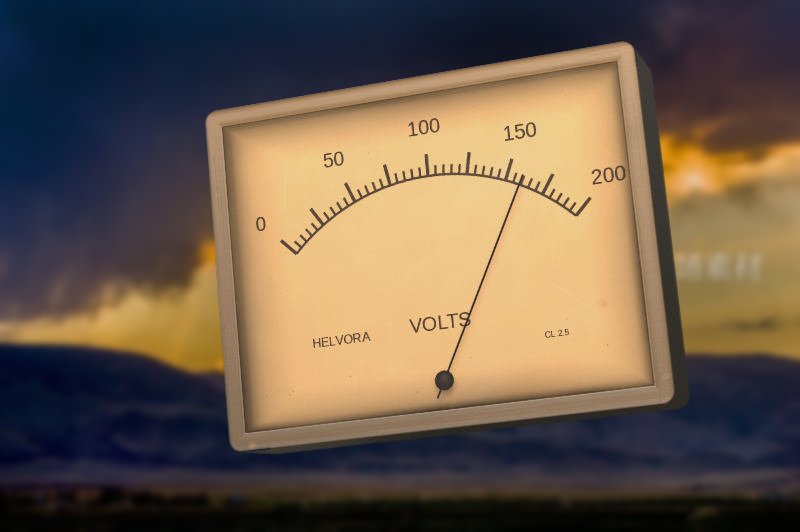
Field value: 160 (V)
